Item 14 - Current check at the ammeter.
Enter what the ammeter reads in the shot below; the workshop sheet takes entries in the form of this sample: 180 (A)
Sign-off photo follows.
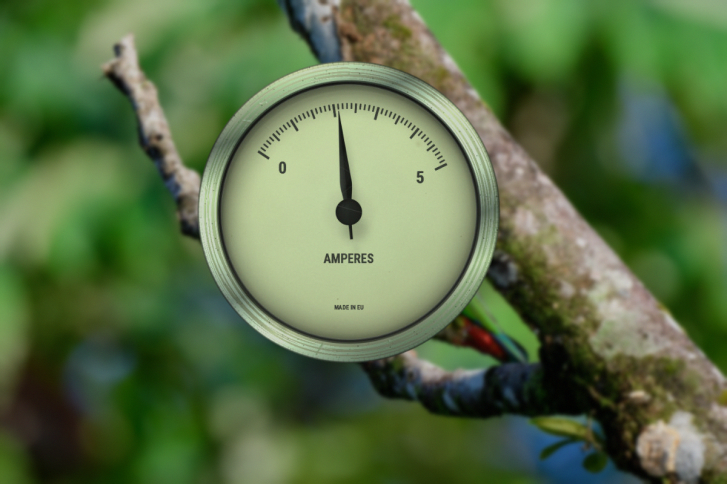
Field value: 2.1 (A)
